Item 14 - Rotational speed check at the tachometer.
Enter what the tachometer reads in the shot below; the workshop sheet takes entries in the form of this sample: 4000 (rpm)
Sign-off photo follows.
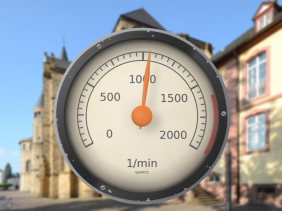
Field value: 1050 (rpm)
